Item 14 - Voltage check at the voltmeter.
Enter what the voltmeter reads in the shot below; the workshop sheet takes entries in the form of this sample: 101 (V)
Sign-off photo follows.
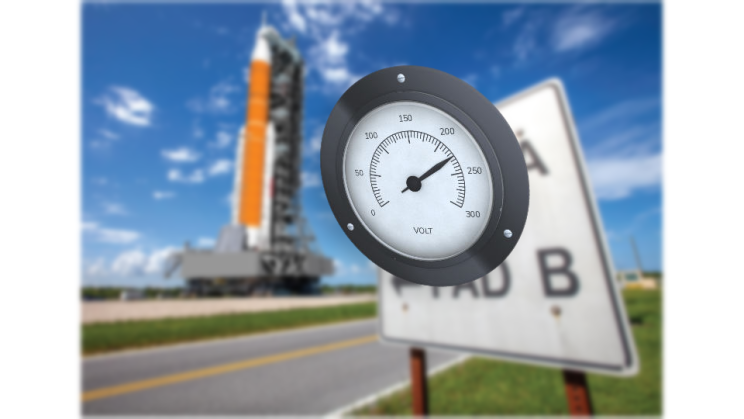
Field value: 225 (V)
